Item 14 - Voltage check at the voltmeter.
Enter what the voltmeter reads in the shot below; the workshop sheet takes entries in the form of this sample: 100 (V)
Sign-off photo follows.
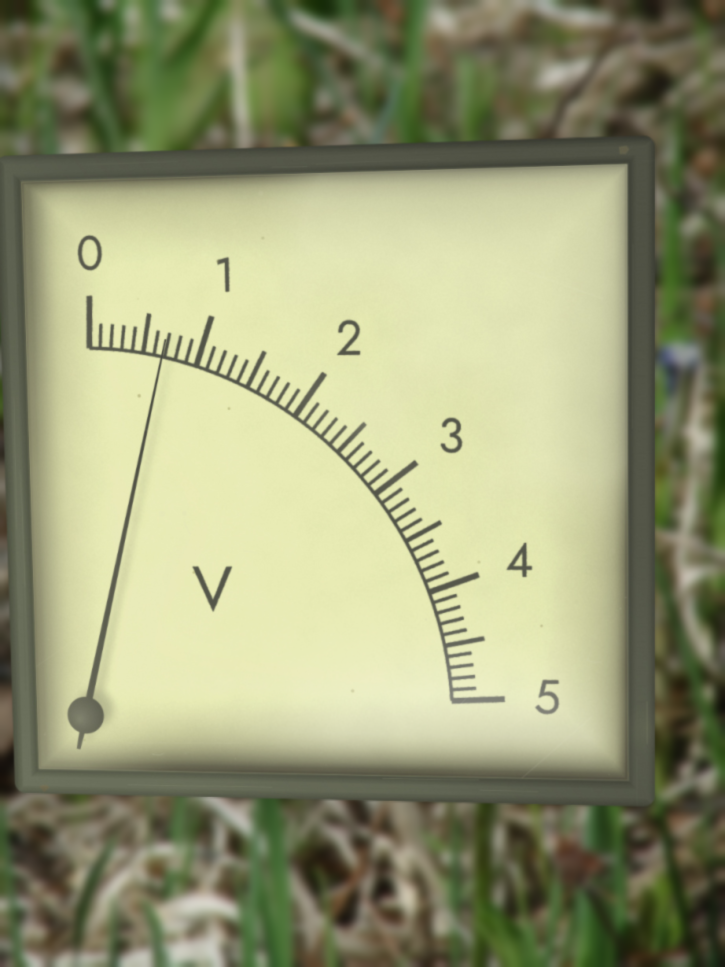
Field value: 0.7 (V)
